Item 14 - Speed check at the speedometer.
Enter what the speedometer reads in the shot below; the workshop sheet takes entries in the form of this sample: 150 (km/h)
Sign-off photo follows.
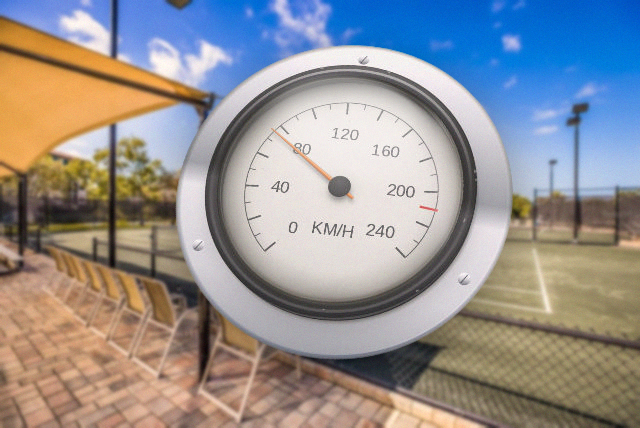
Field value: 75 (km/h)
